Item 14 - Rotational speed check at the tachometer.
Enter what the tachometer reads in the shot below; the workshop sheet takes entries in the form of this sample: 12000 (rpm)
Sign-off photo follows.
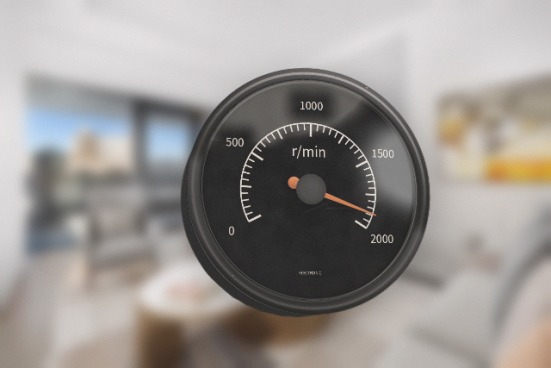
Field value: 1900 (rpm)
